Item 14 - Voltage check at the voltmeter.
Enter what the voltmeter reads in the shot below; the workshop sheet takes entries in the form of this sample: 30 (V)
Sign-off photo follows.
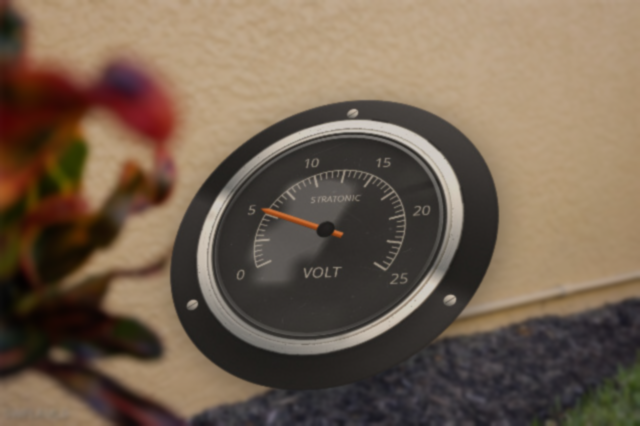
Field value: 5 (V)
